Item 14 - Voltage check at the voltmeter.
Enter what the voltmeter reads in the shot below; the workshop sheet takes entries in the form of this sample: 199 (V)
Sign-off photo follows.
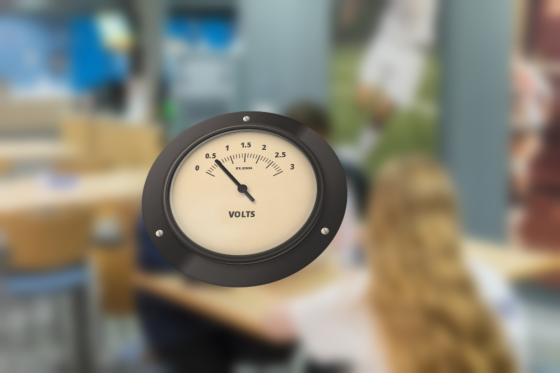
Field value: 0.5 (V)
